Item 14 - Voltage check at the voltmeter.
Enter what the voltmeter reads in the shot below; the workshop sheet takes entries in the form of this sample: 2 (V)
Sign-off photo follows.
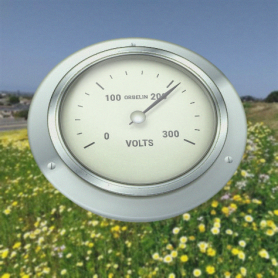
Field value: 210 (V)
